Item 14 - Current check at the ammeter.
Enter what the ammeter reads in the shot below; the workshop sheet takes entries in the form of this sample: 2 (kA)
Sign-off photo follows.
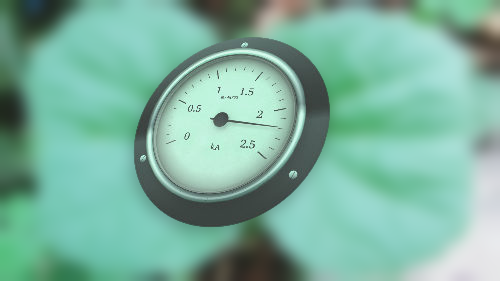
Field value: 2.2 (kA)
